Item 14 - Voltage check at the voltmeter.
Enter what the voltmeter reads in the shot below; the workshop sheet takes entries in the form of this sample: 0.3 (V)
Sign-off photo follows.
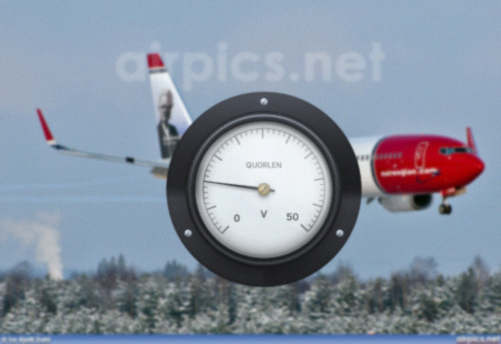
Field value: 10 (V)
